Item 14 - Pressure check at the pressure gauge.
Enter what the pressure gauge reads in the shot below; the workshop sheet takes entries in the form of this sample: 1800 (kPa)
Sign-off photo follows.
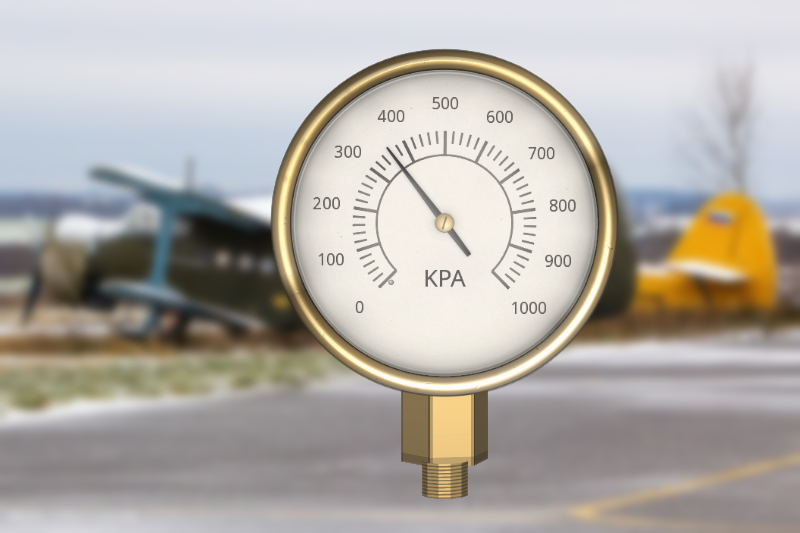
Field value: 360 (kPa)
